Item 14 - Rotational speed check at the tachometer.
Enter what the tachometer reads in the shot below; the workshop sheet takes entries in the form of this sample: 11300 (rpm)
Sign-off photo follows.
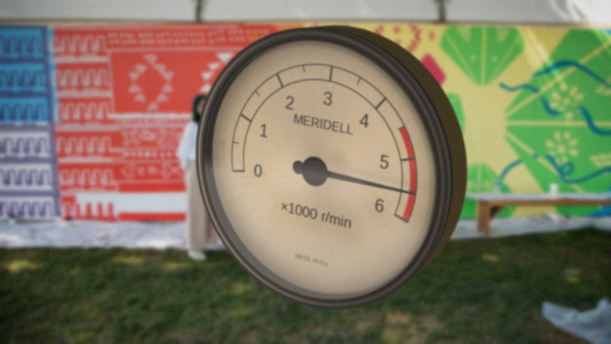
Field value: 5500 (rpm)
